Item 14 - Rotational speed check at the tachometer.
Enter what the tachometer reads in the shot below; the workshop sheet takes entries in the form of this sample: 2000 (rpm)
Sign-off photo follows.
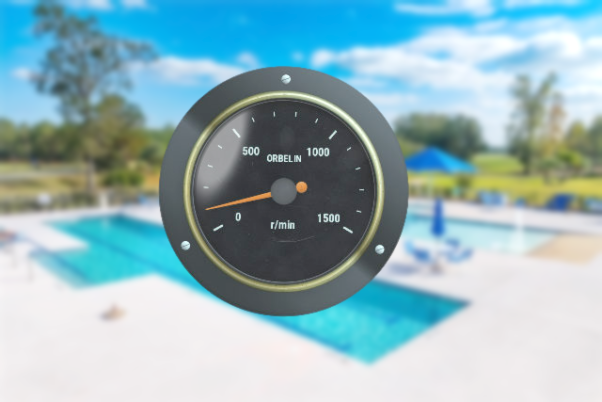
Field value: 100 (rpm)
